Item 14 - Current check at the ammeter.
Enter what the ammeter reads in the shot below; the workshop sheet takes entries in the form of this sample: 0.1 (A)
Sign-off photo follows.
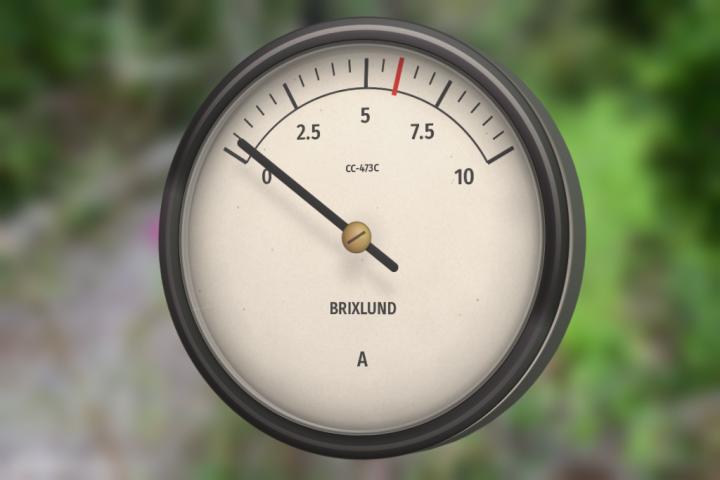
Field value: 0.5 (A)
